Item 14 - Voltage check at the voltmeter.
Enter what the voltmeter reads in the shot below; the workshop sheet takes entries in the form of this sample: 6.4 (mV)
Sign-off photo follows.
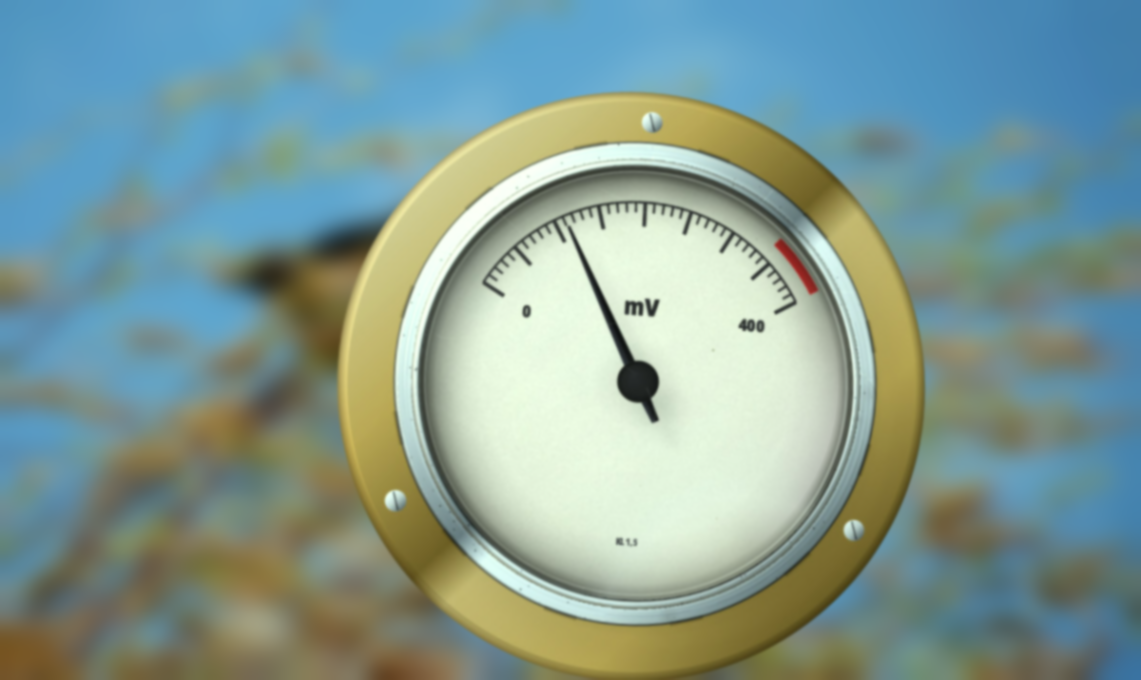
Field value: 110 (mV)
